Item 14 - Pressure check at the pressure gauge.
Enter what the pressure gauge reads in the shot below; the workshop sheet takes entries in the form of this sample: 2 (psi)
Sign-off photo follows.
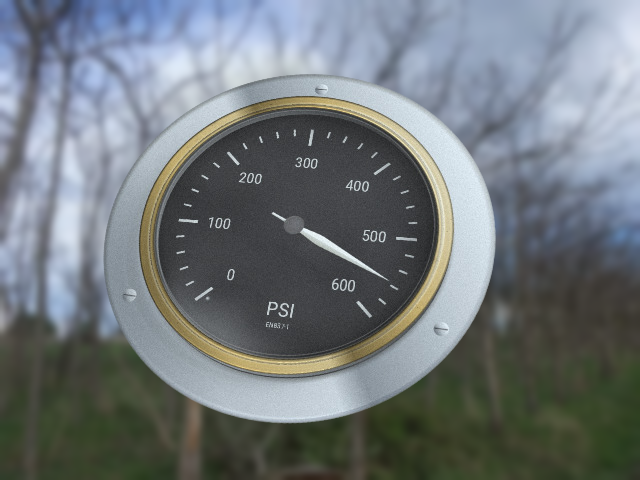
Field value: 560 (psi)
